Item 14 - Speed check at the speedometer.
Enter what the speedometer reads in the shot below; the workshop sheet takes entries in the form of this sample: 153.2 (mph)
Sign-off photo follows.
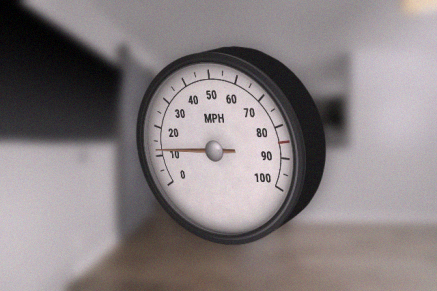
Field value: 12.5 (mph)
